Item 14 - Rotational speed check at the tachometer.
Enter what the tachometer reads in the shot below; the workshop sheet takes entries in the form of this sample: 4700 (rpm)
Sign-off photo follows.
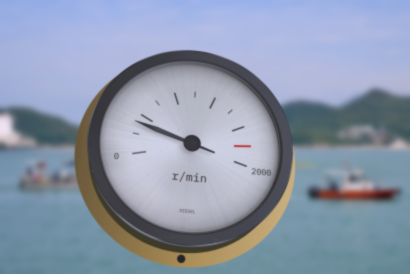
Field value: 300 (rpm)
